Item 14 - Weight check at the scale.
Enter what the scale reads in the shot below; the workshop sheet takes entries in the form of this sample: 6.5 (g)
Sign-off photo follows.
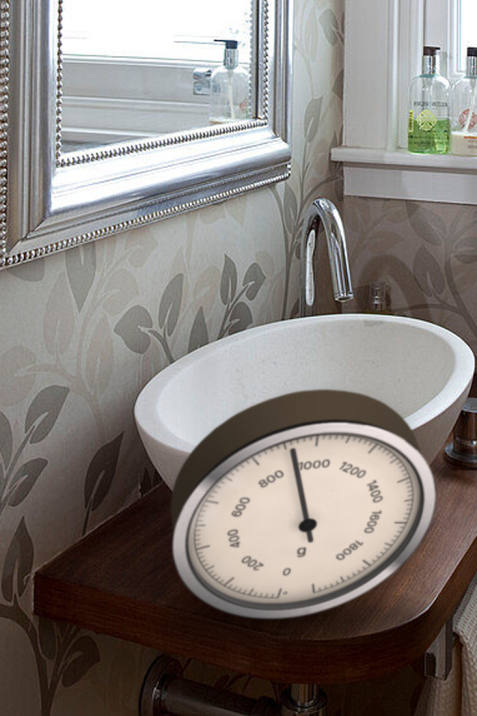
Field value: 920 (g)
